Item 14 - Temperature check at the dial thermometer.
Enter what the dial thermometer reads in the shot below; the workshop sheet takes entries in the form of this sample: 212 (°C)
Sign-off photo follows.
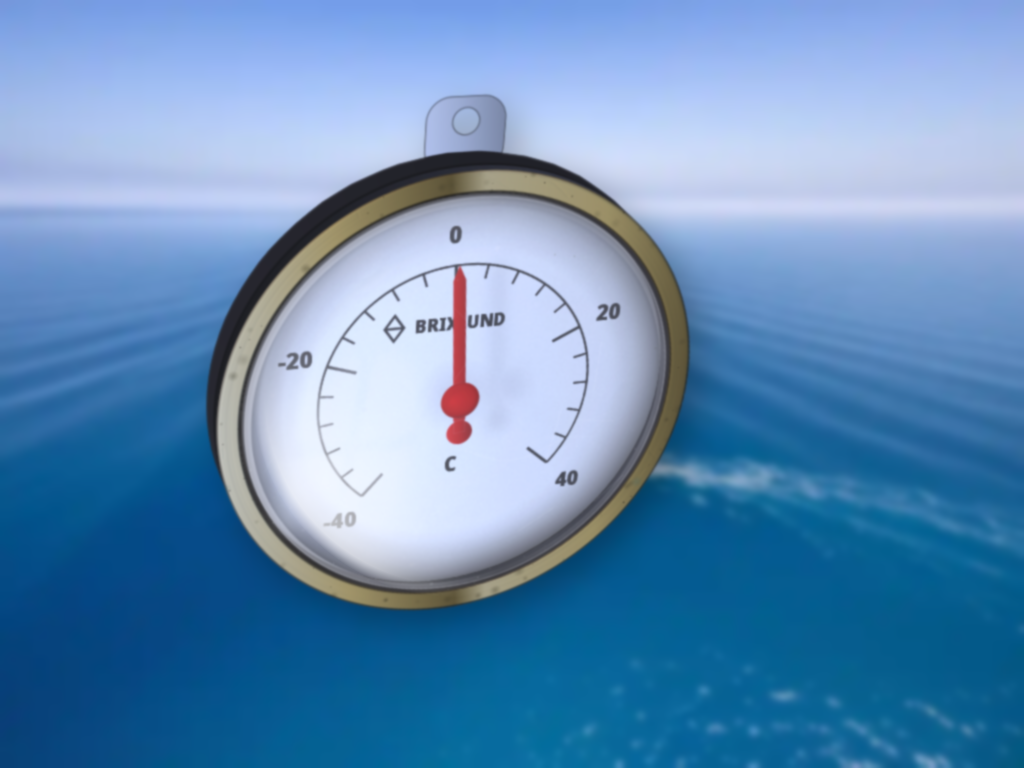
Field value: 0 (°C)
